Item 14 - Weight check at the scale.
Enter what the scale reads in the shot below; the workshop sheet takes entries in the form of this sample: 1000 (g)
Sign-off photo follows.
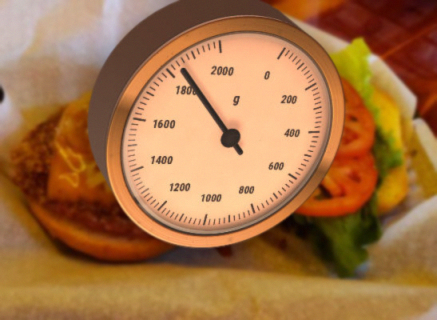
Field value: 1840 (g)
